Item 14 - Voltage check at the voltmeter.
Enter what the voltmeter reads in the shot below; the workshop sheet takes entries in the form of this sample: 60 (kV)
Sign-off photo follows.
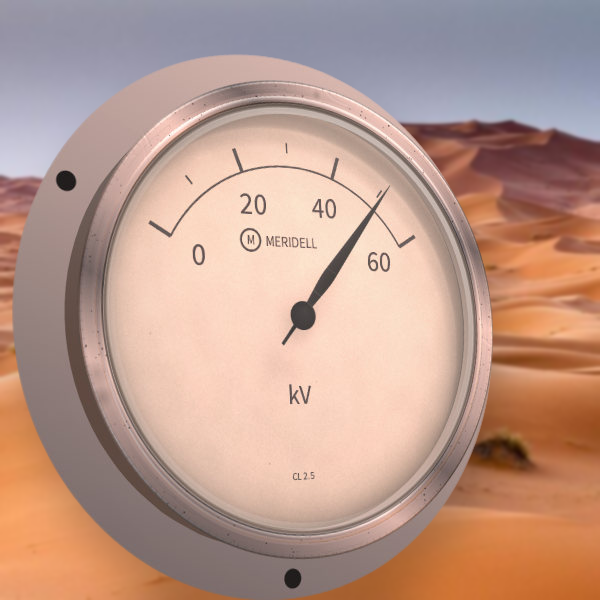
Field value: 50 (kV)
